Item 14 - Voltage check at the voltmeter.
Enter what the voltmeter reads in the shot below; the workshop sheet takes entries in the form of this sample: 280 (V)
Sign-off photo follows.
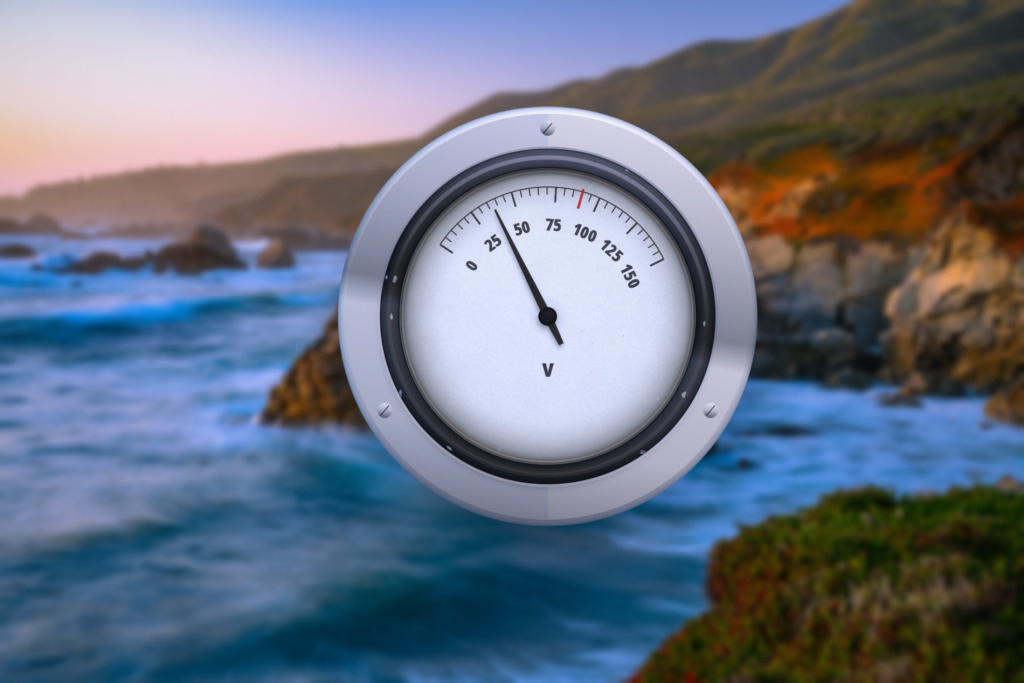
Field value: 37.5 (V)
